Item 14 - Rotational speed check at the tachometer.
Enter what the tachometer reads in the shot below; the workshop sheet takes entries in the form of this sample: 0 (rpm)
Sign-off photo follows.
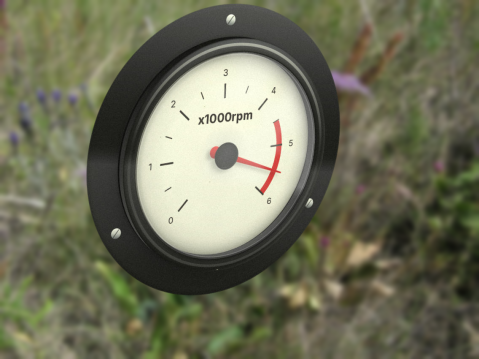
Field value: 5500 (rpm)
